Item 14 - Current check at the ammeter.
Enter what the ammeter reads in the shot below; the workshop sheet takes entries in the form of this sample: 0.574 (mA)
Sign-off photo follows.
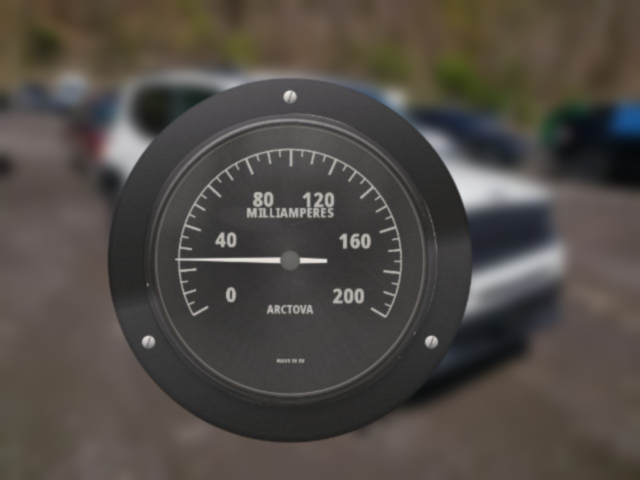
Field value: 25 (mA)
